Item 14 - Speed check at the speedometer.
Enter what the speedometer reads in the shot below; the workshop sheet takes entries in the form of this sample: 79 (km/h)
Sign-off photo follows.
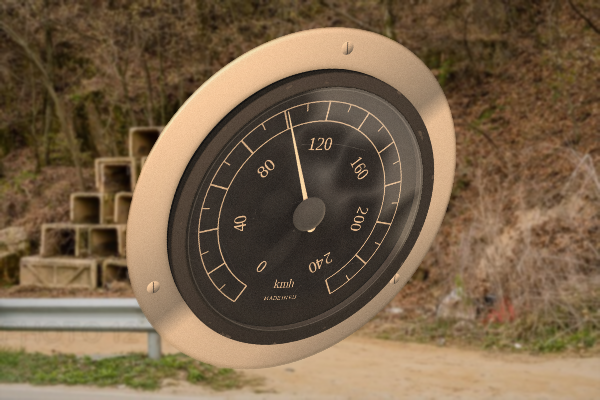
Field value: 100 (km/h)
